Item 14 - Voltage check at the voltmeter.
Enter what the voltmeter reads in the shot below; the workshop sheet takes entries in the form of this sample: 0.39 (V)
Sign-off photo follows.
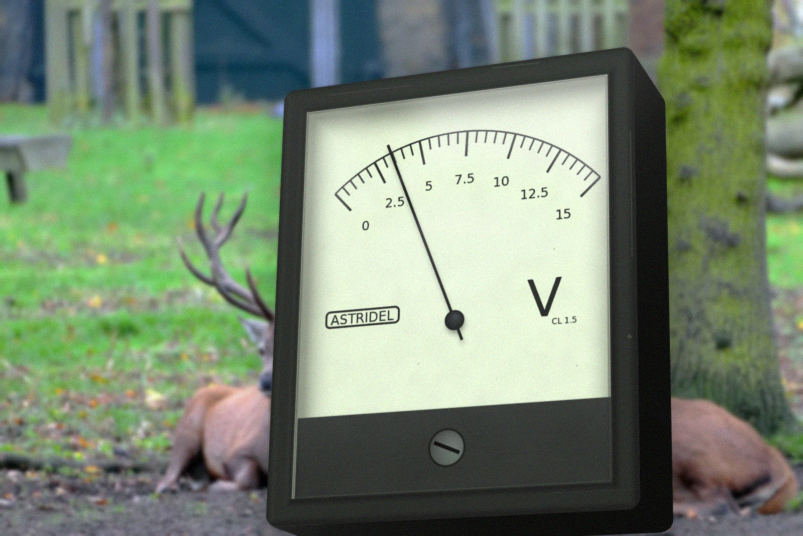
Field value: 3.5 (V)
